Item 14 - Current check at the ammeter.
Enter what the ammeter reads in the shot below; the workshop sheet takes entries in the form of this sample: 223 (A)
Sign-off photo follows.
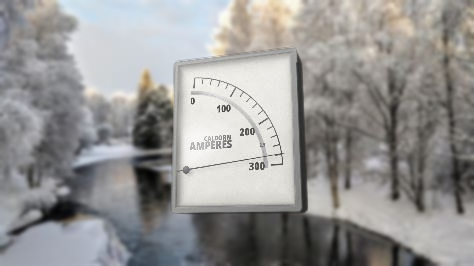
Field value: 280 (A)
